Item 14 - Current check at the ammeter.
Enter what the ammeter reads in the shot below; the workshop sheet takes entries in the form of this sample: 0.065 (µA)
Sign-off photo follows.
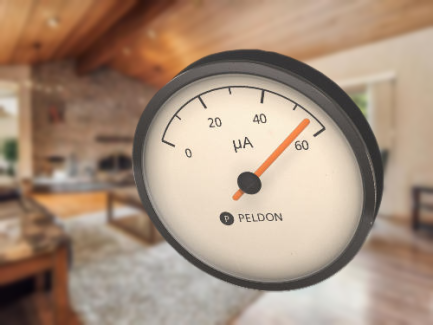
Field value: 55 (µA)
